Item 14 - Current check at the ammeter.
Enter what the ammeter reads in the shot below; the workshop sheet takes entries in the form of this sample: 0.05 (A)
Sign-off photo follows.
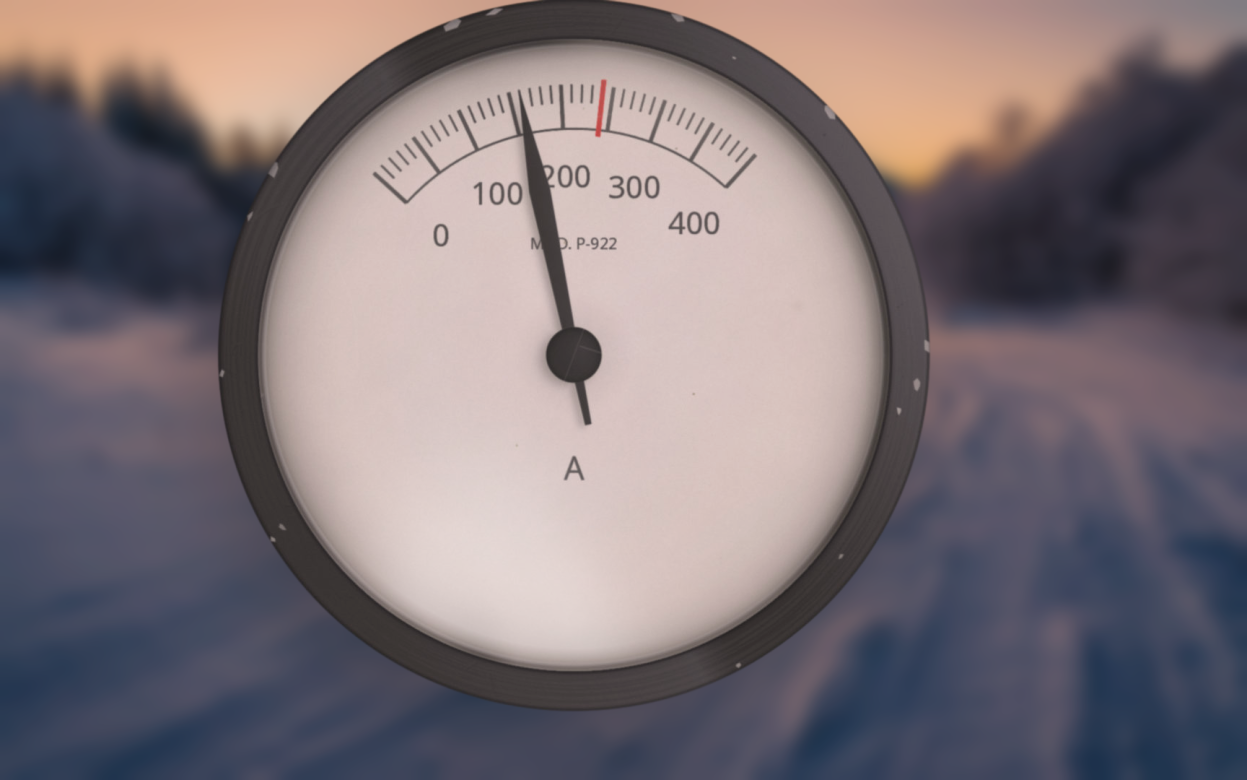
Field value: 160 (A)
